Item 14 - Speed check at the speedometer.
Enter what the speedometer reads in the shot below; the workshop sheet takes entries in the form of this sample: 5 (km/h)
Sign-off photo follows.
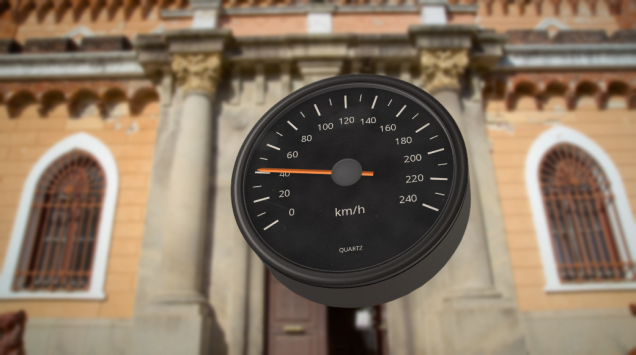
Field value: 40 (km/h)
